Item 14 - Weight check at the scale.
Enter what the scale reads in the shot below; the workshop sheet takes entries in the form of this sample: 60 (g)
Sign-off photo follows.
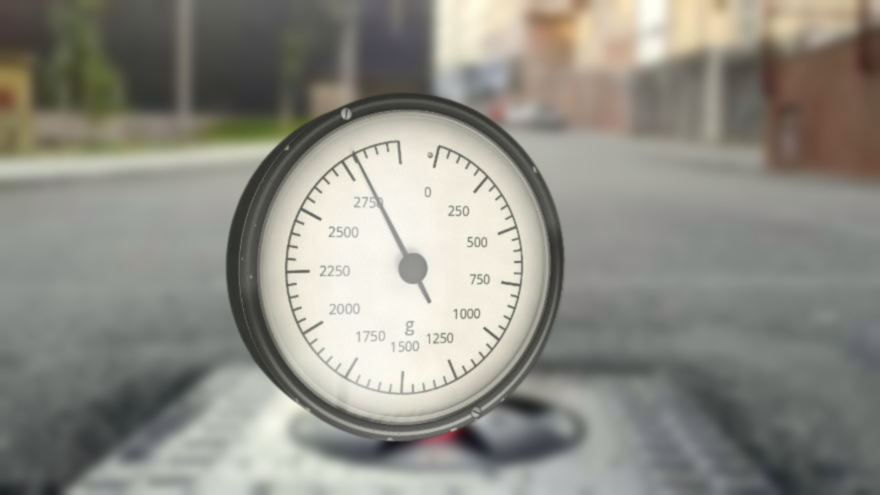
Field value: 2800 (g)
